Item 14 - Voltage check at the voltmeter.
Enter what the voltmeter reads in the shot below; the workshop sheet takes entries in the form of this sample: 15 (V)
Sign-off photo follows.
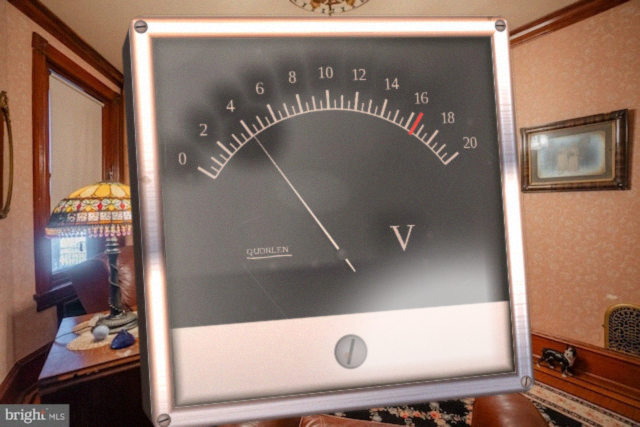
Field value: 4 (V)
